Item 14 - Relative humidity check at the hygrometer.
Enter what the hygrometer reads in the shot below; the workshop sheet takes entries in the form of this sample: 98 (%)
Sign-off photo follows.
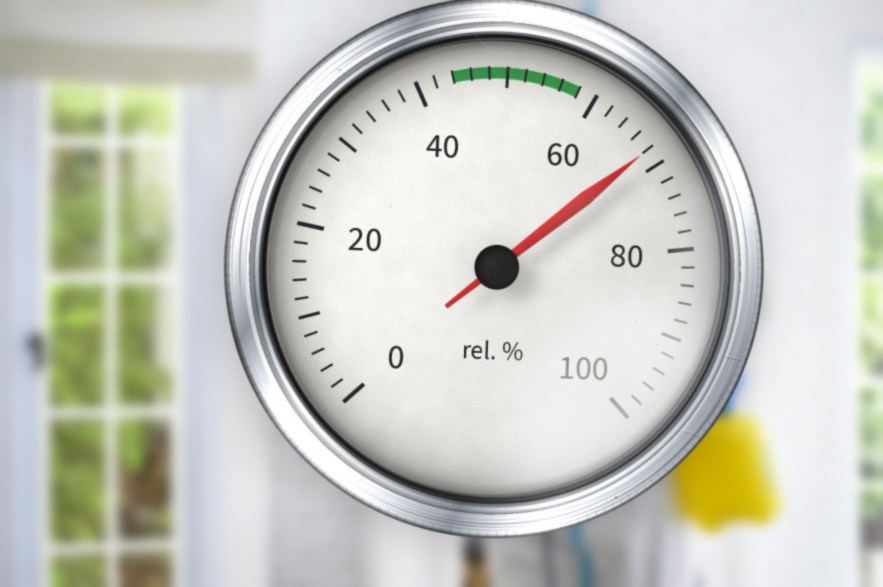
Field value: 68 (%)
